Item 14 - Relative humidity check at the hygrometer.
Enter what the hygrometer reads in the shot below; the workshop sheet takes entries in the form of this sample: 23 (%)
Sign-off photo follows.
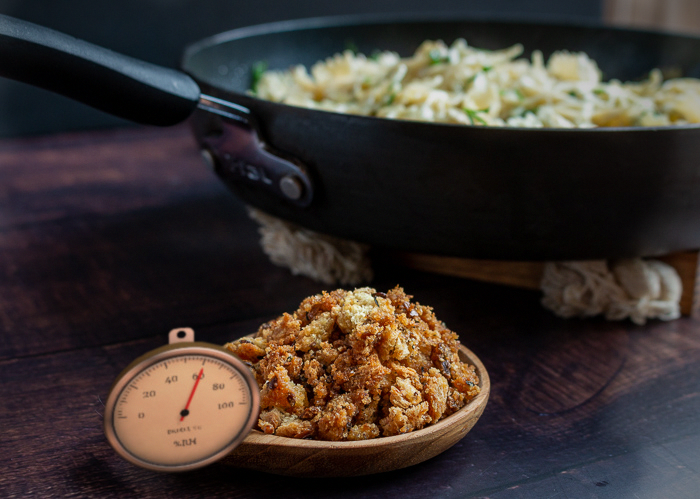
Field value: 60 (%)
